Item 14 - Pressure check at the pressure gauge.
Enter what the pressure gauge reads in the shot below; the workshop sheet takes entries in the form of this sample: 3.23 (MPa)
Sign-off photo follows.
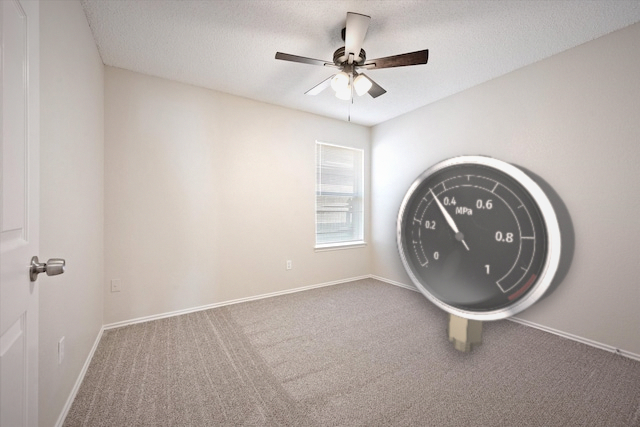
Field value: 0.35 (MPa)
